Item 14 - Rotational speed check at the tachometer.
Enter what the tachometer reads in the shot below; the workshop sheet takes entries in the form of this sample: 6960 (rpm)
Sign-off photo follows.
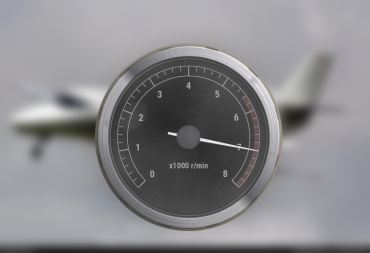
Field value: 7000 (rpm)
